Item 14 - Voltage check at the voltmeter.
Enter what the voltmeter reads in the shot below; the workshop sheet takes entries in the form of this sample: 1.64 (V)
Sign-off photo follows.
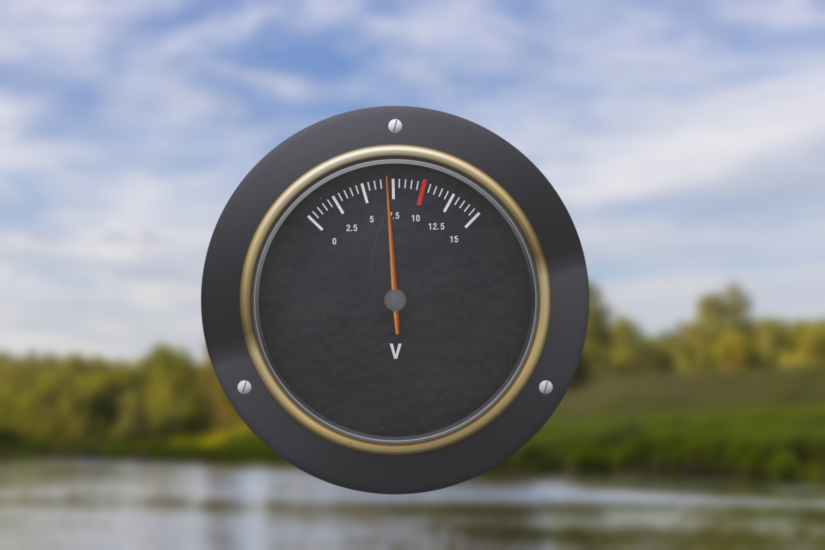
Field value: 7 (V)
